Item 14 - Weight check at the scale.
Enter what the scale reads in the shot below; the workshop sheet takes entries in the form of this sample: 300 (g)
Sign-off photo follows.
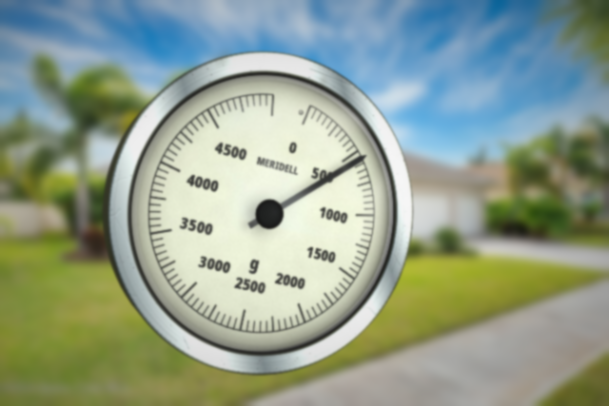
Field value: 550 (g)
